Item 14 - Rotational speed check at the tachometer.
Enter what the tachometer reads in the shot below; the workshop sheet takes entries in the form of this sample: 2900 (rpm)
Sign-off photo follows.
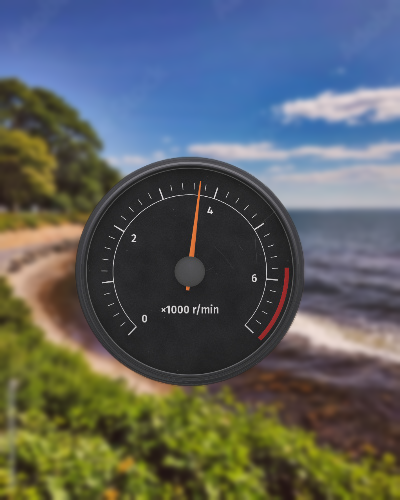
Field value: 3700 (rpm)
